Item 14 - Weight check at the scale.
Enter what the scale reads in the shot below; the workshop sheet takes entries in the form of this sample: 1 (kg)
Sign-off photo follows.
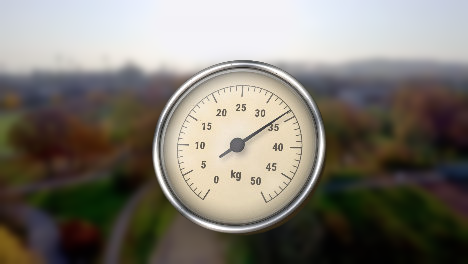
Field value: 34 (kg)
